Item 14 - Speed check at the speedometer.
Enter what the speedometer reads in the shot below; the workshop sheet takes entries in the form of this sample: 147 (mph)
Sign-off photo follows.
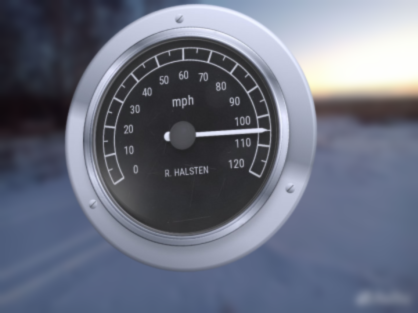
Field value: 105 (mph)
